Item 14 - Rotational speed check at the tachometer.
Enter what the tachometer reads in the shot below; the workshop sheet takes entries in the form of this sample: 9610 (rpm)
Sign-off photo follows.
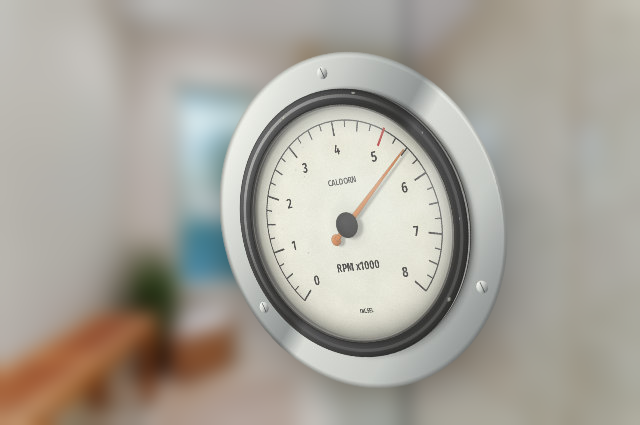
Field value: 5500 (rpm)
